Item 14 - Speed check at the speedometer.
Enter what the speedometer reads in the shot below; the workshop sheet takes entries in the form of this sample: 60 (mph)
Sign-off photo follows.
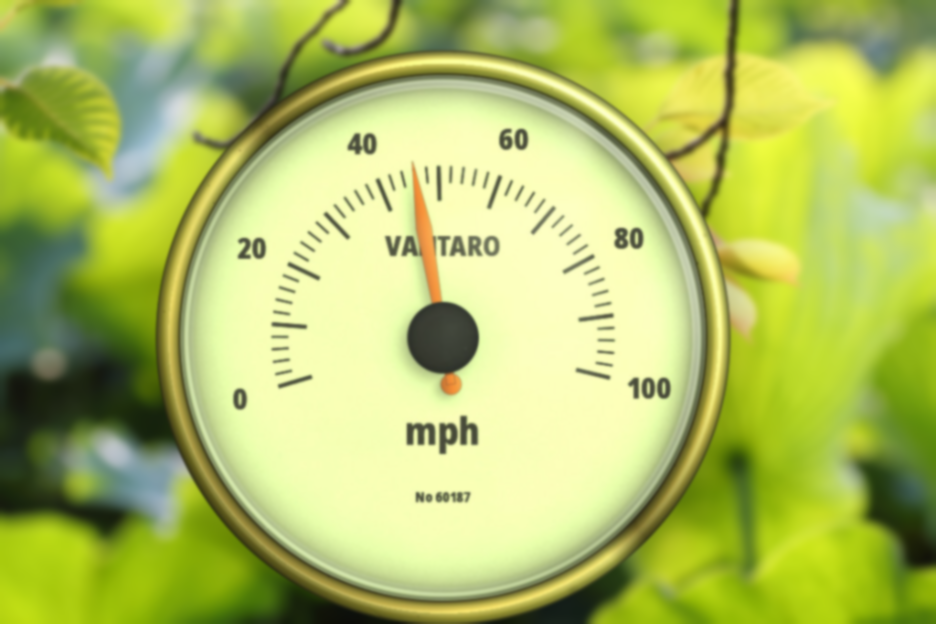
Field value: 46 (mph)
